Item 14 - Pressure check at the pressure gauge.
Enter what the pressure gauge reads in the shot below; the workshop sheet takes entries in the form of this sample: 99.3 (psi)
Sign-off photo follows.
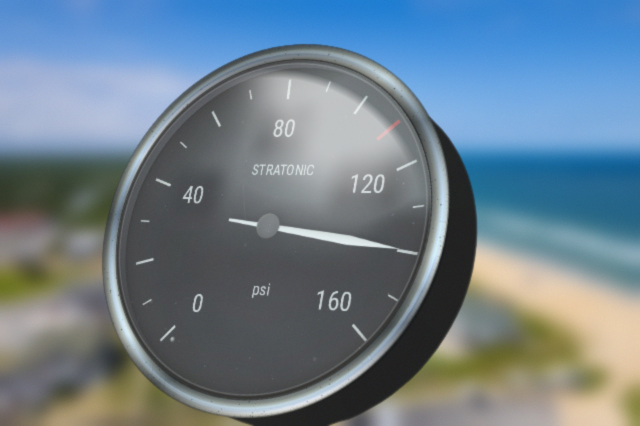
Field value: 140 (psi)
